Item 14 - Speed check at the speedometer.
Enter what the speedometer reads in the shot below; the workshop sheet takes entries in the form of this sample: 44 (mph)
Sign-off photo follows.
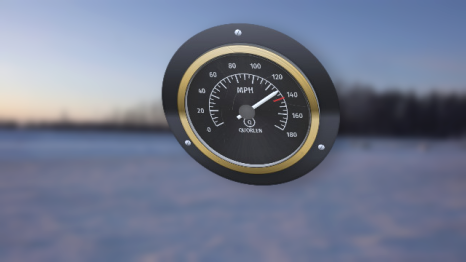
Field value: 130 (mph)
